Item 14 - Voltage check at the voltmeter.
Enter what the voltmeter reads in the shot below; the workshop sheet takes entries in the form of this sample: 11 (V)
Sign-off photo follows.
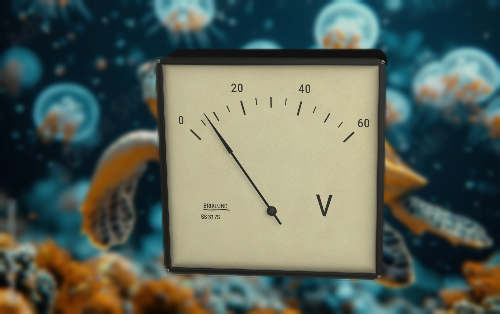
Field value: 7.5 (V)
